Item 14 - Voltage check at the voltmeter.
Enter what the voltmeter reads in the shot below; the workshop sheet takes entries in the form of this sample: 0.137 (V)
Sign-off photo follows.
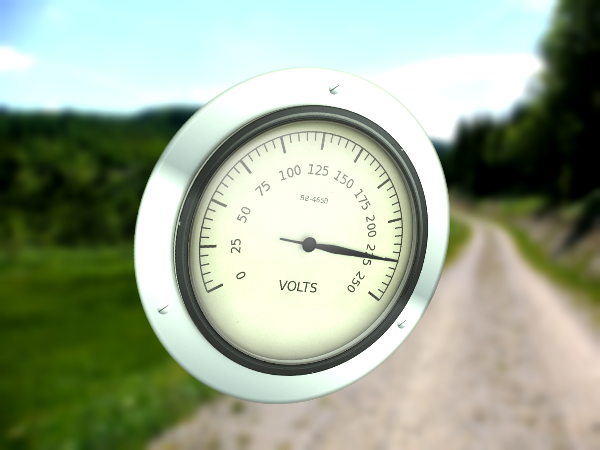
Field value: 225 (V)
